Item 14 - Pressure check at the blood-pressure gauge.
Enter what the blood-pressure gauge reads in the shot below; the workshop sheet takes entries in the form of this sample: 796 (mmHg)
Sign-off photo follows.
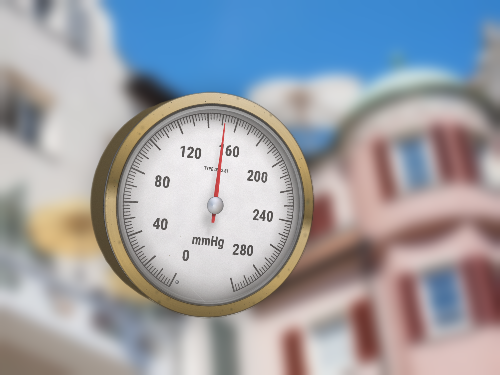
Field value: 150 (mmHg)
